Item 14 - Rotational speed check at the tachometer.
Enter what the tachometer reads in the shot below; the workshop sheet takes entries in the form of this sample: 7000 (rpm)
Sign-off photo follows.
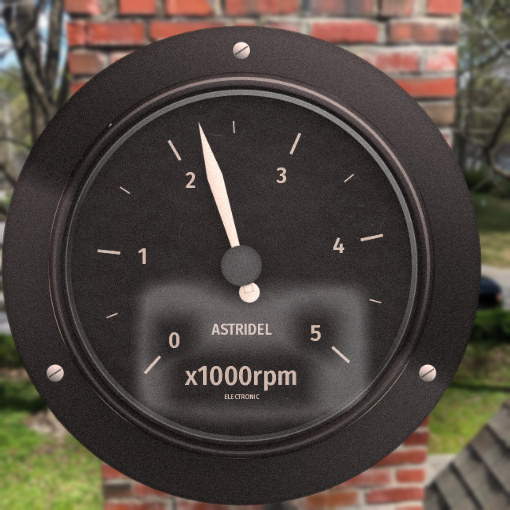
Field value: 2250 (rpm)
